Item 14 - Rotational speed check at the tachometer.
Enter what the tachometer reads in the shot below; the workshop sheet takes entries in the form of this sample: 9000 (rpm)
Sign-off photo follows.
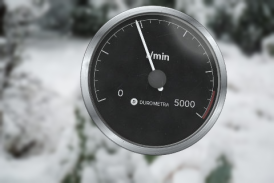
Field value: 1900 (rpm)
